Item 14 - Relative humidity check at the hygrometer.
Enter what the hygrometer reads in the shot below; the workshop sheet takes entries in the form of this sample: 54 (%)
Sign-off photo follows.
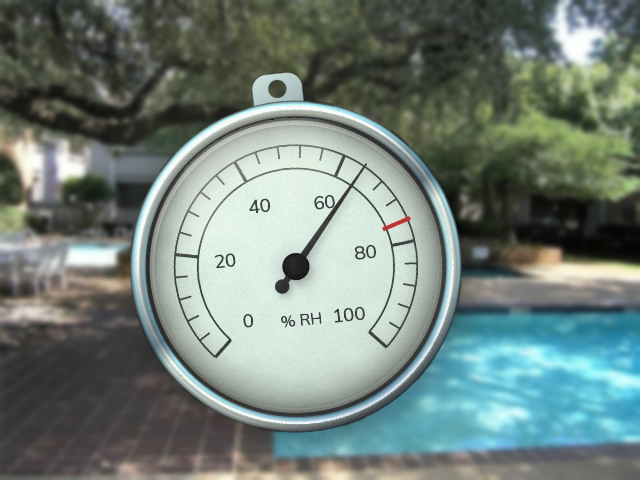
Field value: 64 (%)
